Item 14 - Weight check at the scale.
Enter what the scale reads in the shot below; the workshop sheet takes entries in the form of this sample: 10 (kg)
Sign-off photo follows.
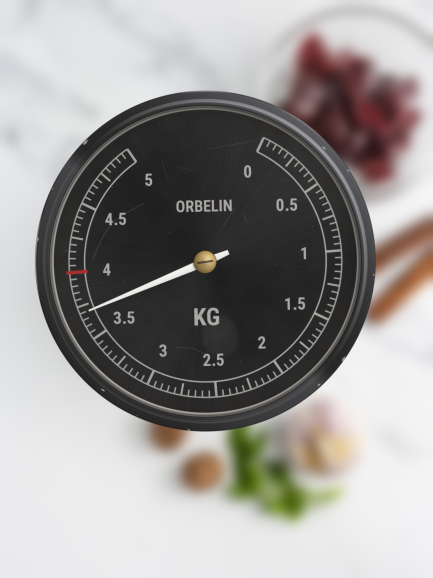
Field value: 3.7 (kg)
